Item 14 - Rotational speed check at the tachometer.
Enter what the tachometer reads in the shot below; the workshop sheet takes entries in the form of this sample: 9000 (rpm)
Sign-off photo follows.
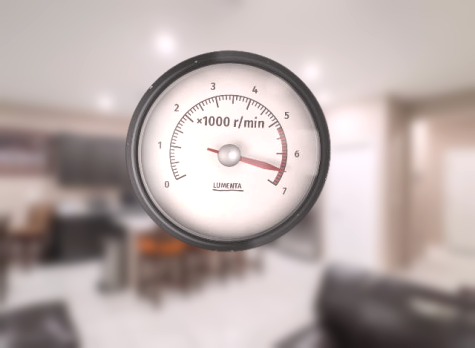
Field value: 6500 (rpm)
